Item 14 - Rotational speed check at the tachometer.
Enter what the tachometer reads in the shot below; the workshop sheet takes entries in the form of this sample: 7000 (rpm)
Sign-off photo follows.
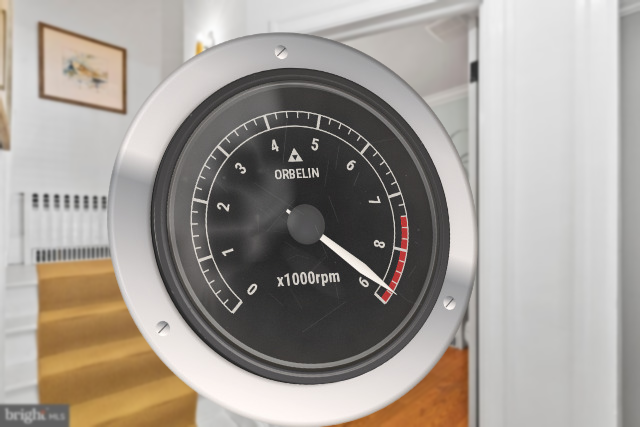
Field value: 8800 (rpm)
